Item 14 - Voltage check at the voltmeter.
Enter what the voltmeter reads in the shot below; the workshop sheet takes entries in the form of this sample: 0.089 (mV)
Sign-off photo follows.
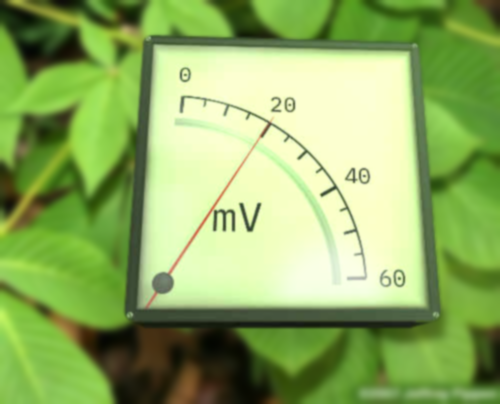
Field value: 20 (mV)
